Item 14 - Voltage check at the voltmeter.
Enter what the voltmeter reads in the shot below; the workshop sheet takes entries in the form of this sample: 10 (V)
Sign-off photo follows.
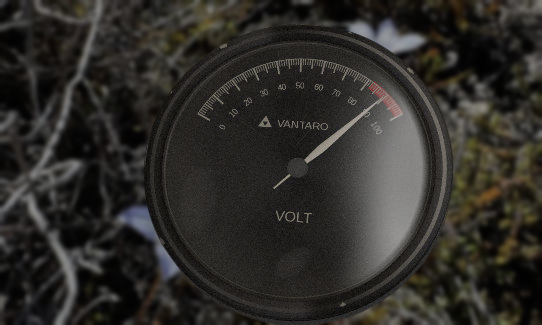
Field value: 90 (V)
